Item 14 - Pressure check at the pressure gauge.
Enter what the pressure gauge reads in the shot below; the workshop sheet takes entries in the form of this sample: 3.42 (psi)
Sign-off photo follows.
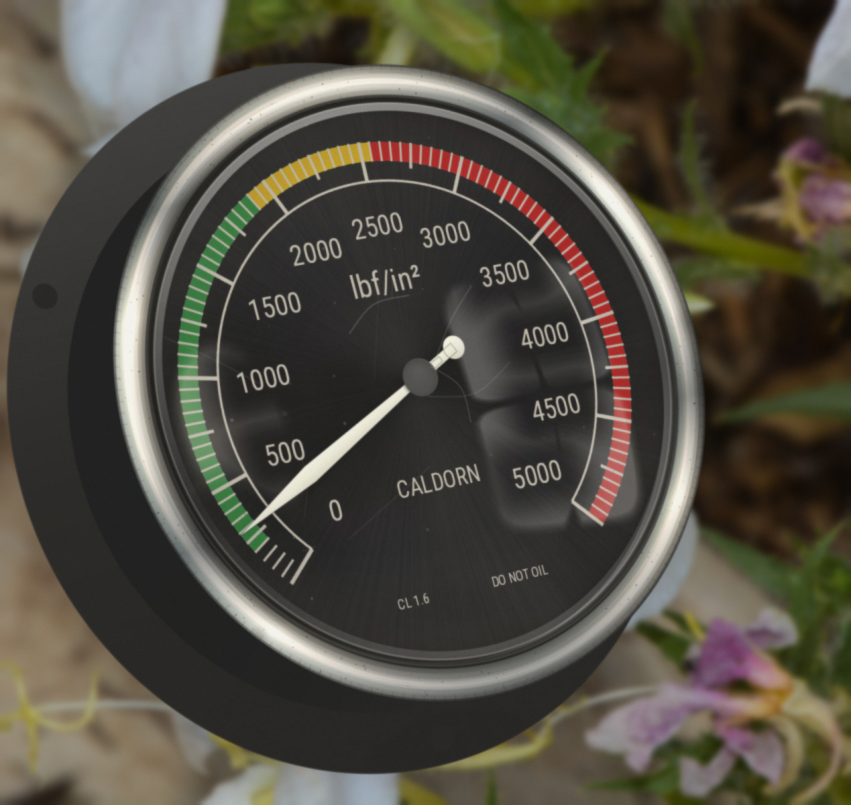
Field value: 300 (psi)
